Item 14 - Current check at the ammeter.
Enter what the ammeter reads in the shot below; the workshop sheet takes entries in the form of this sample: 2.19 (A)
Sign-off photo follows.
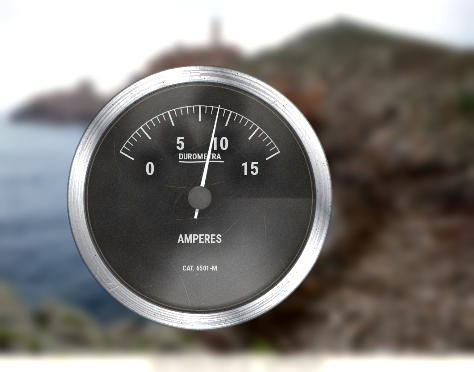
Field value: 9 (A)
